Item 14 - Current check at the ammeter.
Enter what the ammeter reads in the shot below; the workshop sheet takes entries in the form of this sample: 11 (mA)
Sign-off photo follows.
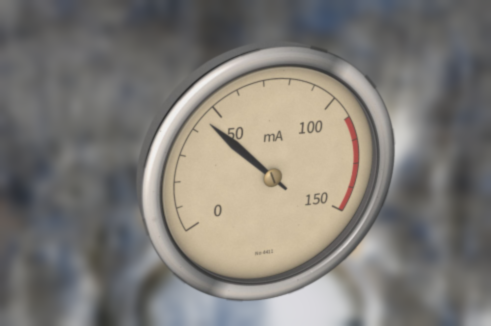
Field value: 45 (mA)
